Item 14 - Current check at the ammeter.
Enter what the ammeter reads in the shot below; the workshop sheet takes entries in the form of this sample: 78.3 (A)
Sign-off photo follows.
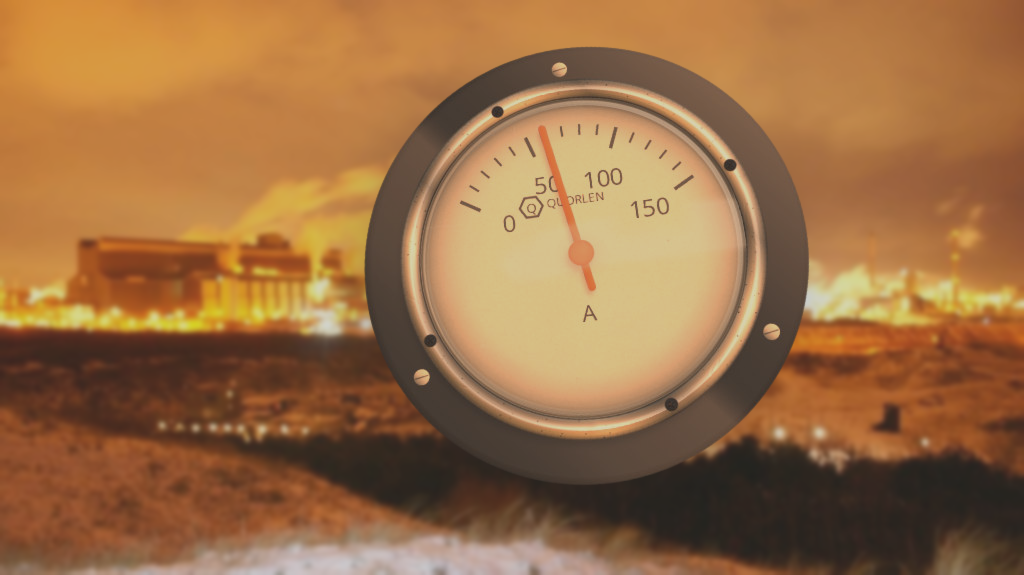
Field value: 60 (A)
